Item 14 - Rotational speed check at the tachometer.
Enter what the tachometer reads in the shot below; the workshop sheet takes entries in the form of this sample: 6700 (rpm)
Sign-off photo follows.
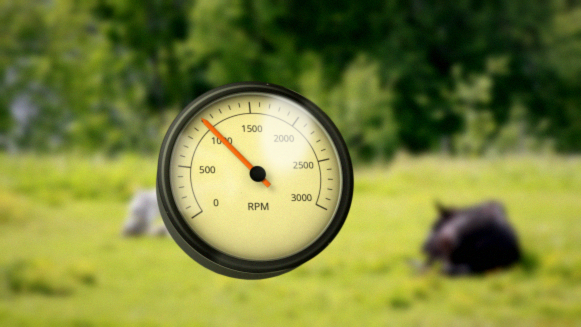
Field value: 1000 (rpm)
